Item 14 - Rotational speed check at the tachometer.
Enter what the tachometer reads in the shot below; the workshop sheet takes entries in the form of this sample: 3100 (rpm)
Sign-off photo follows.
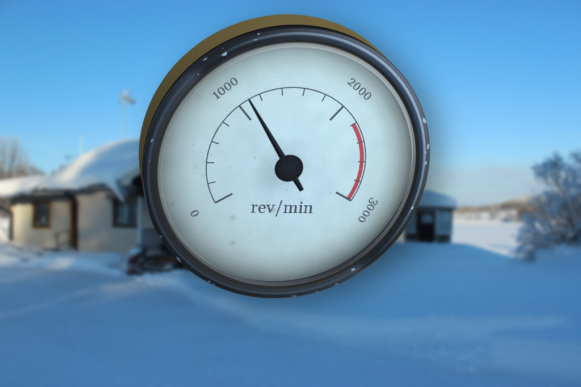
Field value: 1100 (rpm)
